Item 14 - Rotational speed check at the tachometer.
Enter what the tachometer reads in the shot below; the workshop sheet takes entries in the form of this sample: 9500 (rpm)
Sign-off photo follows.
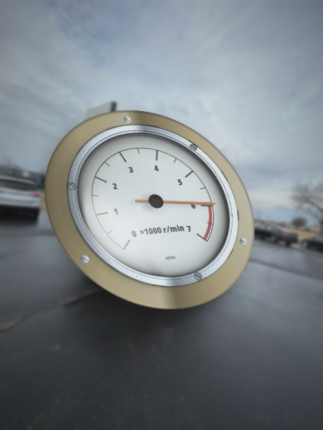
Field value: 6000 (rpm)
